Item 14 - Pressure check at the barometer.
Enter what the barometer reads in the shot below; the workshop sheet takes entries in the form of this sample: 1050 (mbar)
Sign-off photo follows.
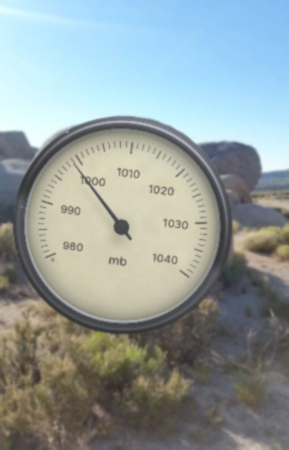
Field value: 999 (mbar)
